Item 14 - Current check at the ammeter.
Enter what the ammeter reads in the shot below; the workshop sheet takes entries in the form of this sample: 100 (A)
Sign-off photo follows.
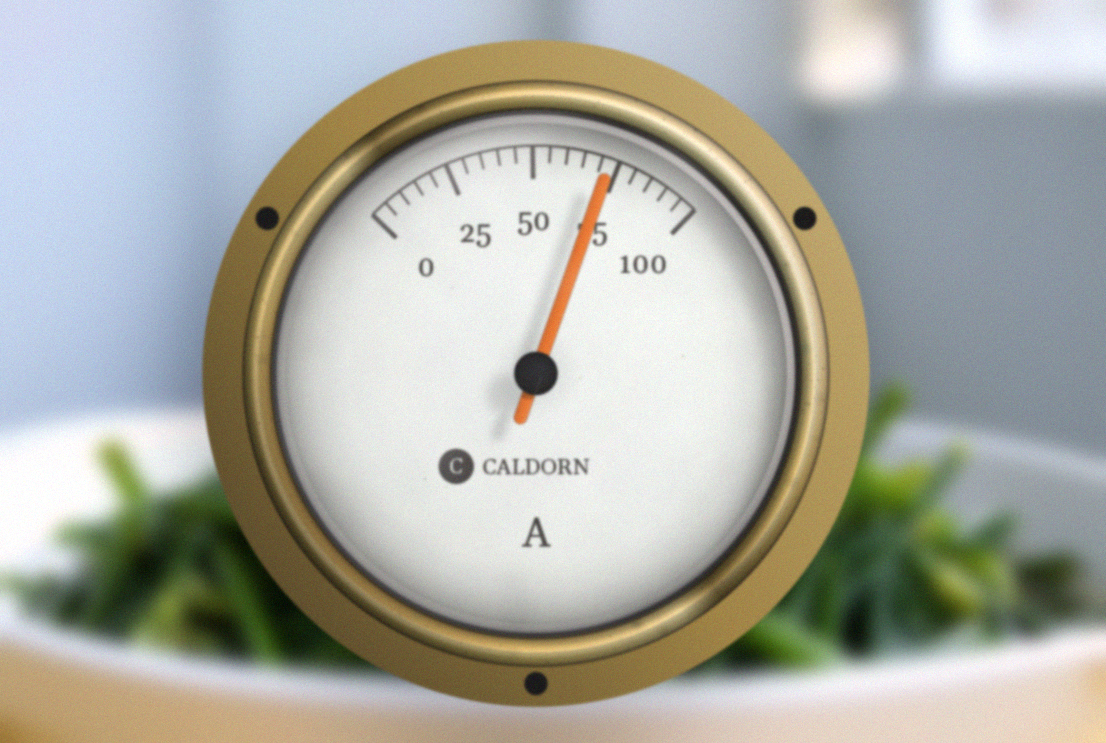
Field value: 72.5 (A)
